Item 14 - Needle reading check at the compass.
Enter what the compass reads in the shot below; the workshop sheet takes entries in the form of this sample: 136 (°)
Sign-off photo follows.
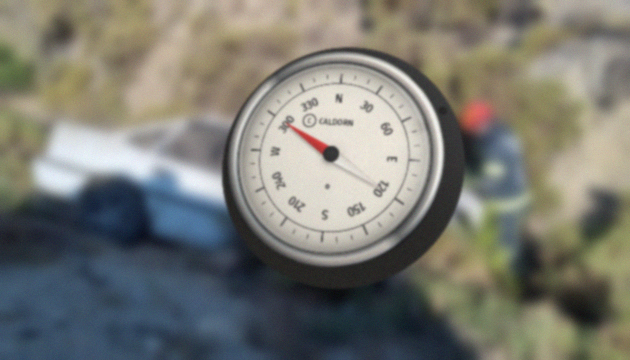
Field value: 300 (°)
